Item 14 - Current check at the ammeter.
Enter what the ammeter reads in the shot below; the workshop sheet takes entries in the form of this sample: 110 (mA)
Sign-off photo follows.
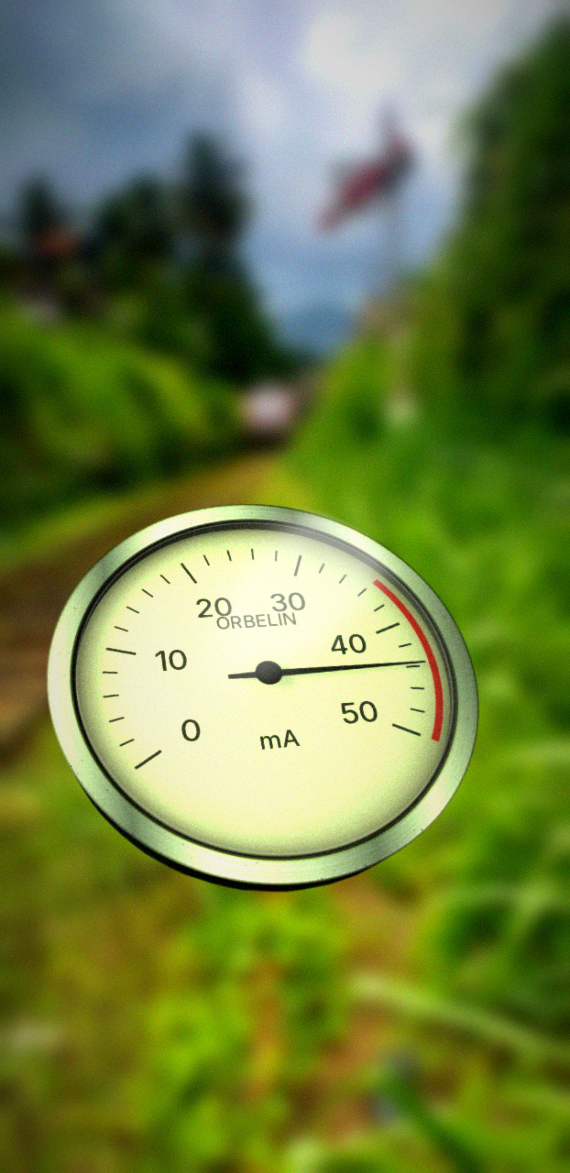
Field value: 44 (mA)
